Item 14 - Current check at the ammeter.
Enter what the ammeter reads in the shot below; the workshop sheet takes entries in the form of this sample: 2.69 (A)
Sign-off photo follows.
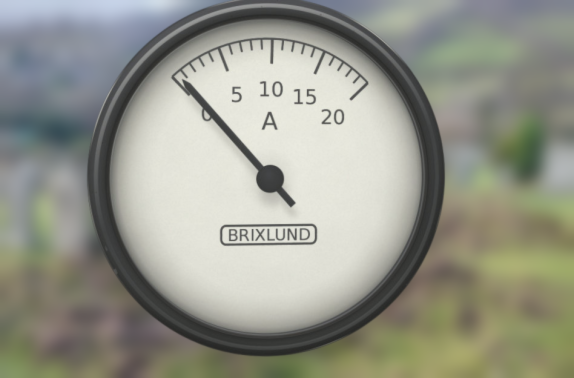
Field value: 0.5 (A)
